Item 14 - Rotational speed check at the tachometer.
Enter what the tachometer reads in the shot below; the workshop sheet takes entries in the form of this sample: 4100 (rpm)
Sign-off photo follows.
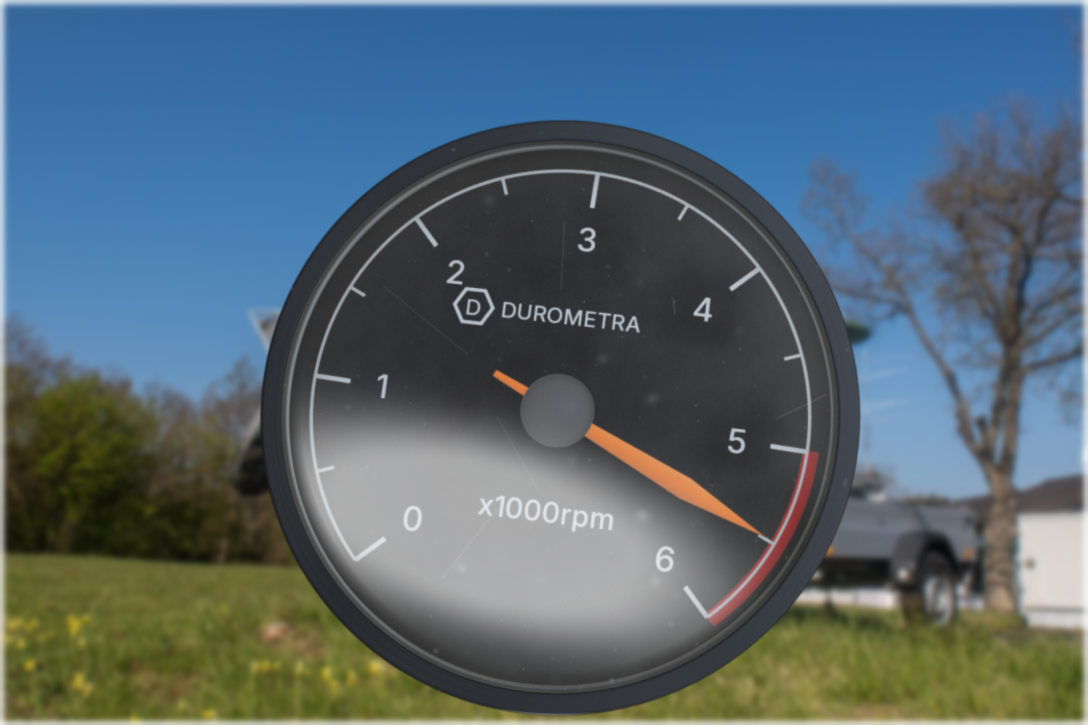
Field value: 5500 (rpm)
